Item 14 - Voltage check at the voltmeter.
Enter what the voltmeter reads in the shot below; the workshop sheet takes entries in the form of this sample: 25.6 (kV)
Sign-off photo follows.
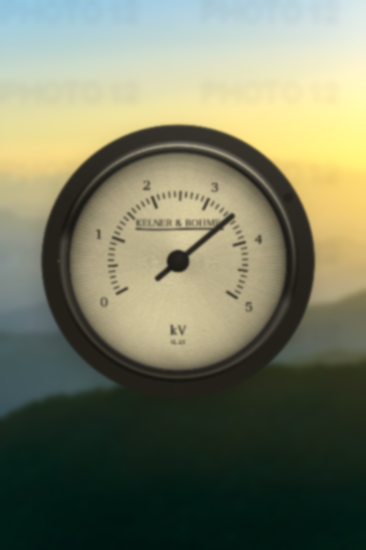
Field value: 3.5 (kV)
